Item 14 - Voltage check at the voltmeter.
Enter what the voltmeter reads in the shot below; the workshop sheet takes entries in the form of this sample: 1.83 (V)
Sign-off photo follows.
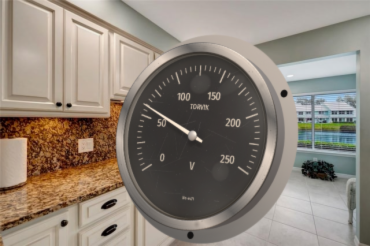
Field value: 60 (V)
